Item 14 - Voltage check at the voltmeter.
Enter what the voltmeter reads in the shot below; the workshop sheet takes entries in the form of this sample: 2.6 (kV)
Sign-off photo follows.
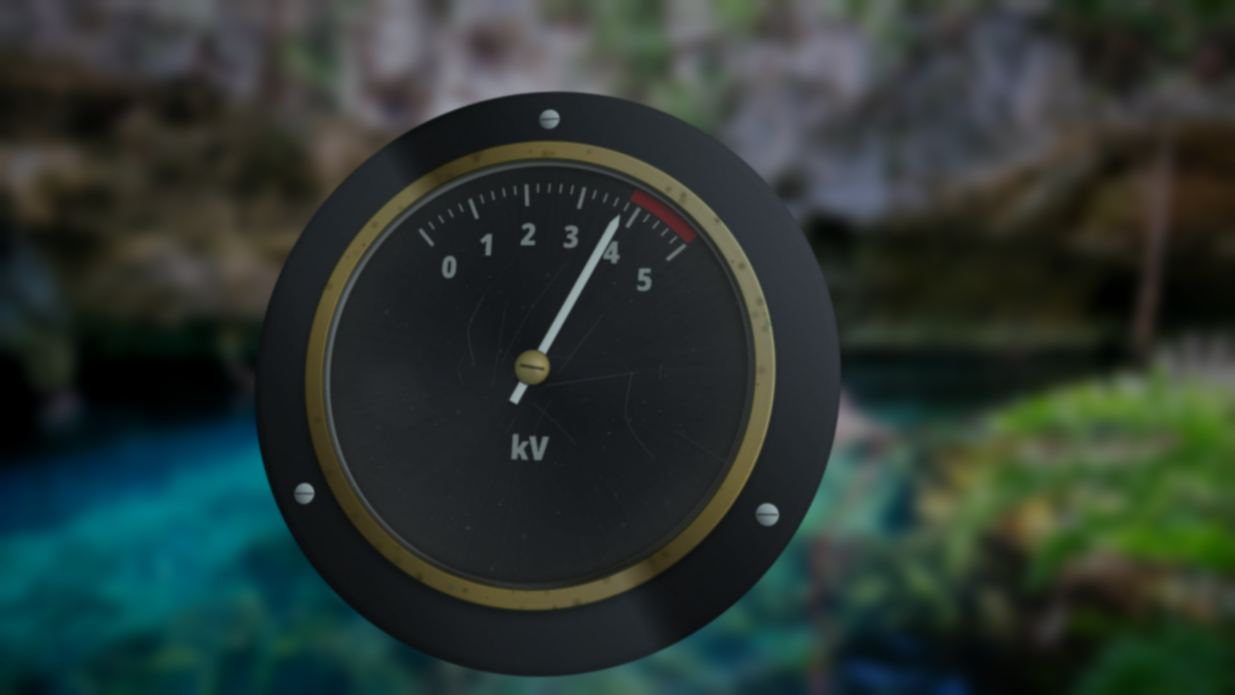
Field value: 3.8 (kV)
